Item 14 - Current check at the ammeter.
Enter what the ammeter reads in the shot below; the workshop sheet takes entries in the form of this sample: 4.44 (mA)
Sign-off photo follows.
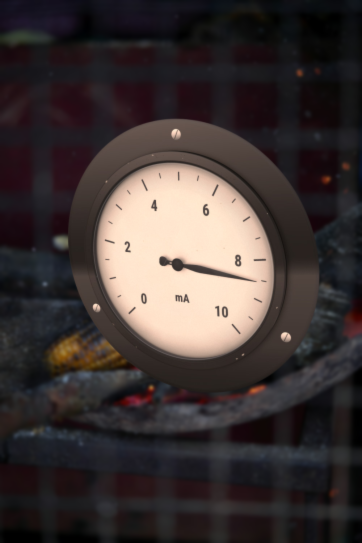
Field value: 8.5 (mA)
